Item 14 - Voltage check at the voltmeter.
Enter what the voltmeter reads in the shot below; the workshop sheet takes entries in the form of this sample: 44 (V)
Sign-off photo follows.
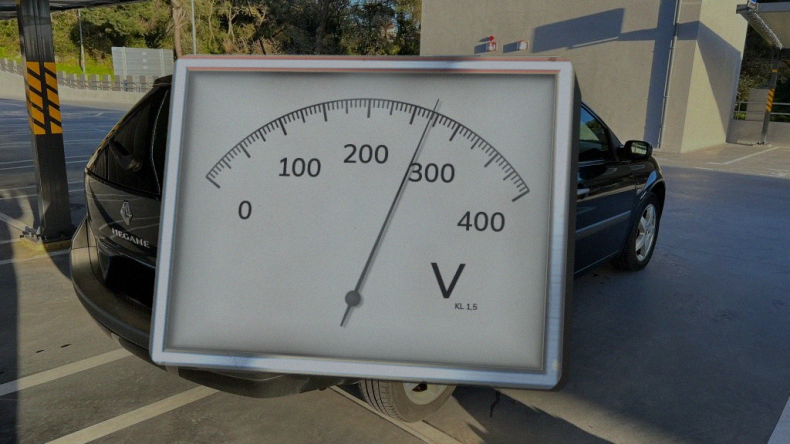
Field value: 270 (V)
